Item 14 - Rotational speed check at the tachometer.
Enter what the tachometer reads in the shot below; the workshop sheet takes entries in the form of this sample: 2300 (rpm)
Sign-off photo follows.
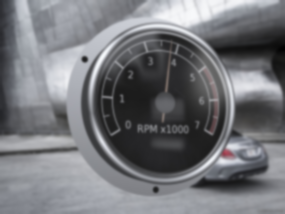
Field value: 3750 (rpm)
